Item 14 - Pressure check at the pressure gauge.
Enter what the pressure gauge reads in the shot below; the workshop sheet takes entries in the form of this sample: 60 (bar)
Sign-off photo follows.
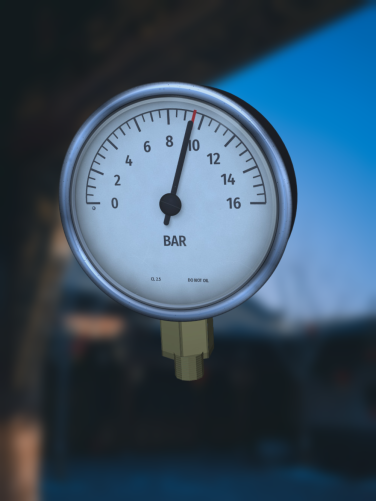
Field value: 9.5 (bar)
